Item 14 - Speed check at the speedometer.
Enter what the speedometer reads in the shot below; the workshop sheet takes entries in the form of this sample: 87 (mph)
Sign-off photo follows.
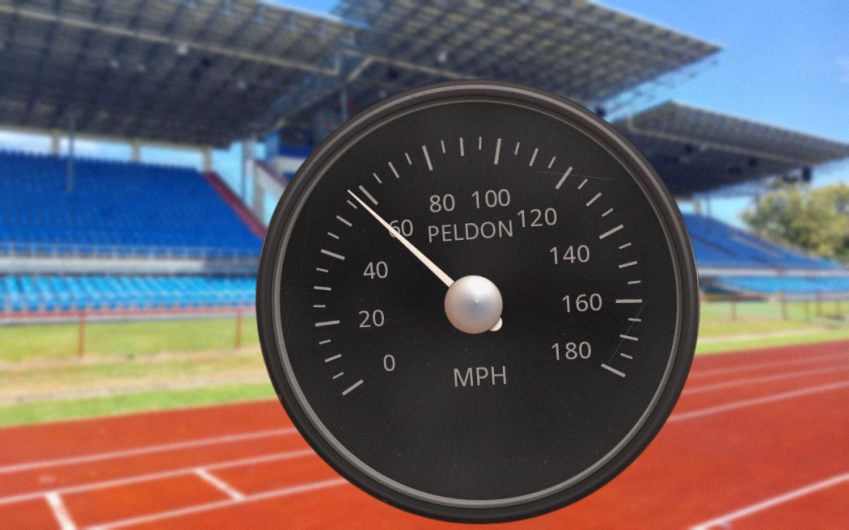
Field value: 57.5 (mph)
